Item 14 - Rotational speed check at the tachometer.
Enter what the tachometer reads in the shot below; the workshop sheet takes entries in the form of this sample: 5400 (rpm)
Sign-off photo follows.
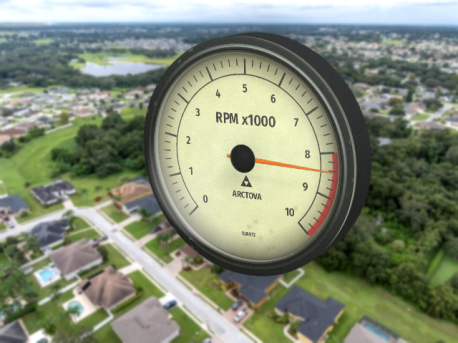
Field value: 8400 (rpm)
